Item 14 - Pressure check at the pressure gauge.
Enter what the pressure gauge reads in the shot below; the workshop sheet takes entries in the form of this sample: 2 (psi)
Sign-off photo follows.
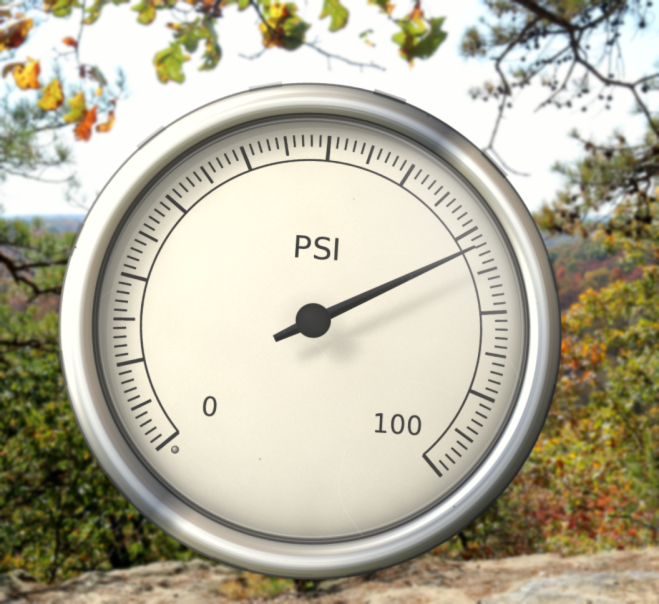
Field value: 72 (psi)
